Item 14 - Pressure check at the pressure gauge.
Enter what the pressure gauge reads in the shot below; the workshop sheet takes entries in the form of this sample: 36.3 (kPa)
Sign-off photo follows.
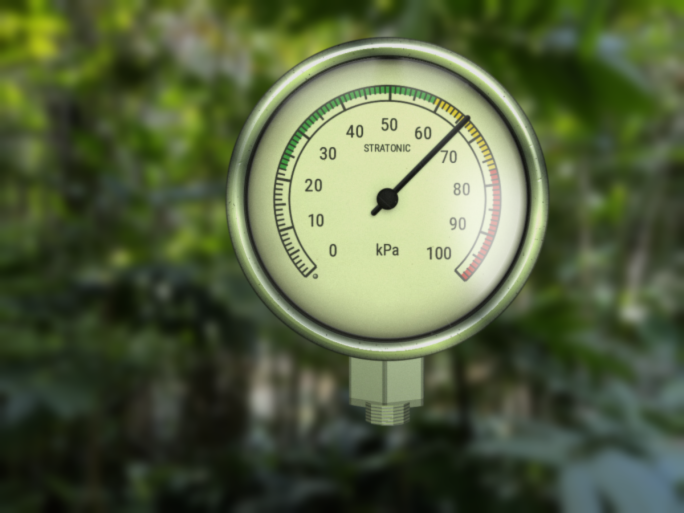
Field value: 66 (kPa)
